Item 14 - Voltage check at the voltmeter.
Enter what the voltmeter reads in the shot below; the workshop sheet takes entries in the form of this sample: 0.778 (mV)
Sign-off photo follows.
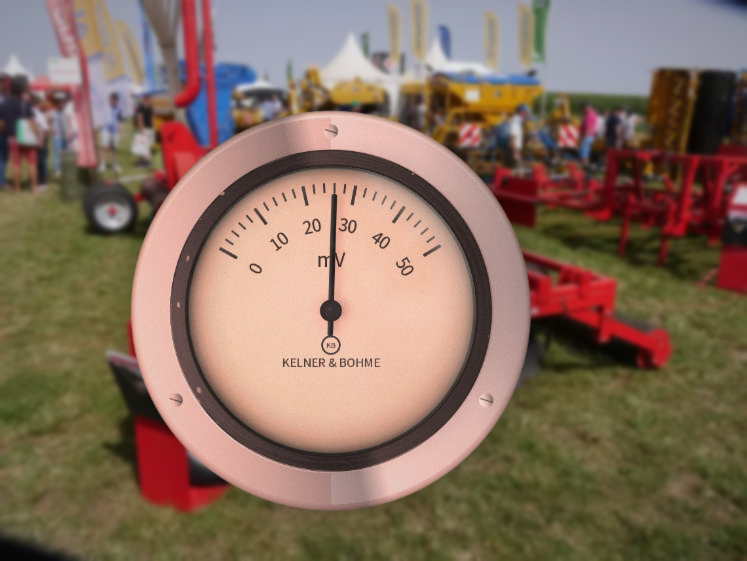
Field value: 26 (mV)
